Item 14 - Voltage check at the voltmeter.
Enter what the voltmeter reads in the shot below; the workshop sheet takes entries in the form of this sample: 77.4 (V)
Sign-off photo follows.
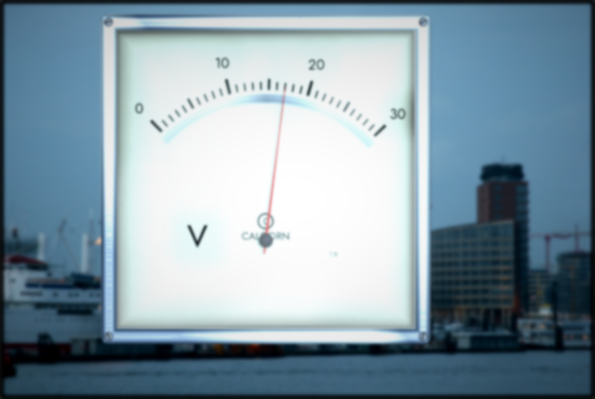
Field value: 17 (V)
